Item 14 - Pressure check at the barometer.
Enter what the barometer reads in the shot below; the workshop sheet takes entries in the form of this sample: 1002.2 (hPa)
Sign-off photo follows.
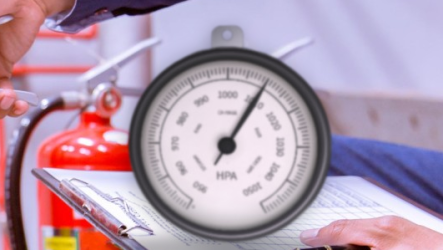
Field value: 1010 (hPa)
